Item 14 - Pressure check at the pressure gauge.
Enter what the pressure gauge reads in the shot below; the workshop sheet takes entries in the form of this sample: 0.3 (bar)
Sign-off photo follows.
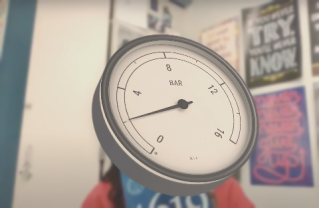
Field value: 2 (bar)
